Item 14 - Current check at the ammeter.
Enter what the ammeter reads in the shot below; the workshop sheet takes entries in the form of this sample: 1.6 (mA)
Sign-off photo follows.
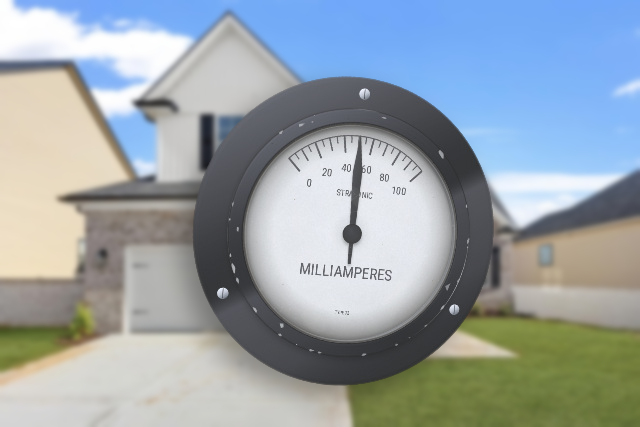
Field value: 50 (mA)
